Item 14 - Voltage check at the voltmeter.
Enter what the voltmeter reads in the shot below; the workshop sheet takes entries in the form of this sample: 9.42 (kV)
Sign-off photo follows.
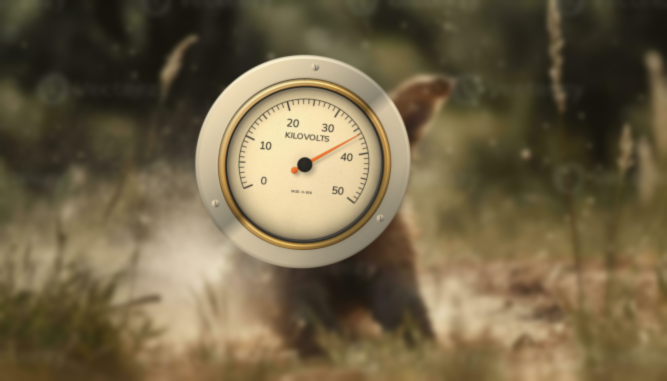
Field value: 36 (kV)
